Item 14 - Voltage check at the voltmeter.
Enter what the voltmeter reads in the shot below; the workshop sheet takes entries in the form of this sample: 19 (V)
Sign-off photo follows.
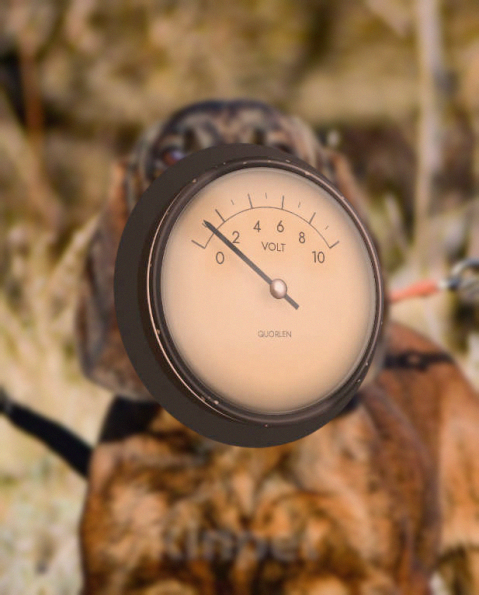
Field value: 1 (V)
